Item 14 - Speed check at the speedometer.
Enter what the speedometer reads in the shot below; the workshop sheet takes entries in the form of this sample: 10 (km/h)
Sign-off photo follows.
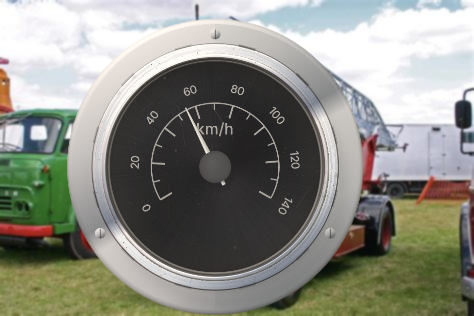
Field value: 55 (km/h)
